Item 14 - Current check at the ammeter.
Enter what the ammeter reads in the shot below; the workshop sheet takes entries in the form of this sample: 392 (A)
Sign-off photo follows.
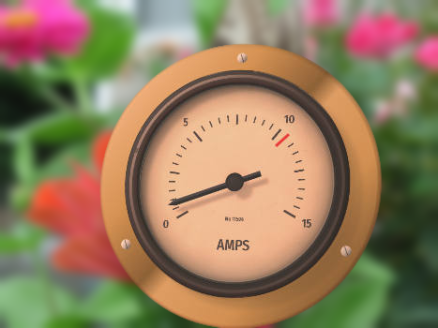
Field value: 0.75 (A)
